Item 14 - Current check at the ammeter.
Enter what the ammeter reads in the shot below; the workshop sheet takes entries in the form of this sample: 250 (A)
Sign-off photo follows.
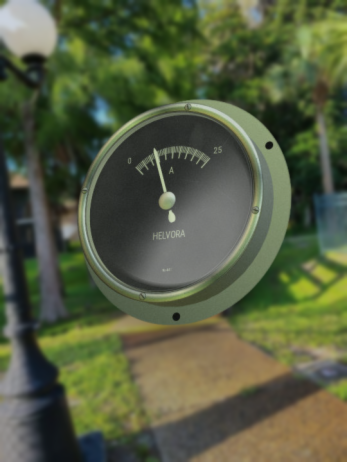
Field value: 7.5 (A)
